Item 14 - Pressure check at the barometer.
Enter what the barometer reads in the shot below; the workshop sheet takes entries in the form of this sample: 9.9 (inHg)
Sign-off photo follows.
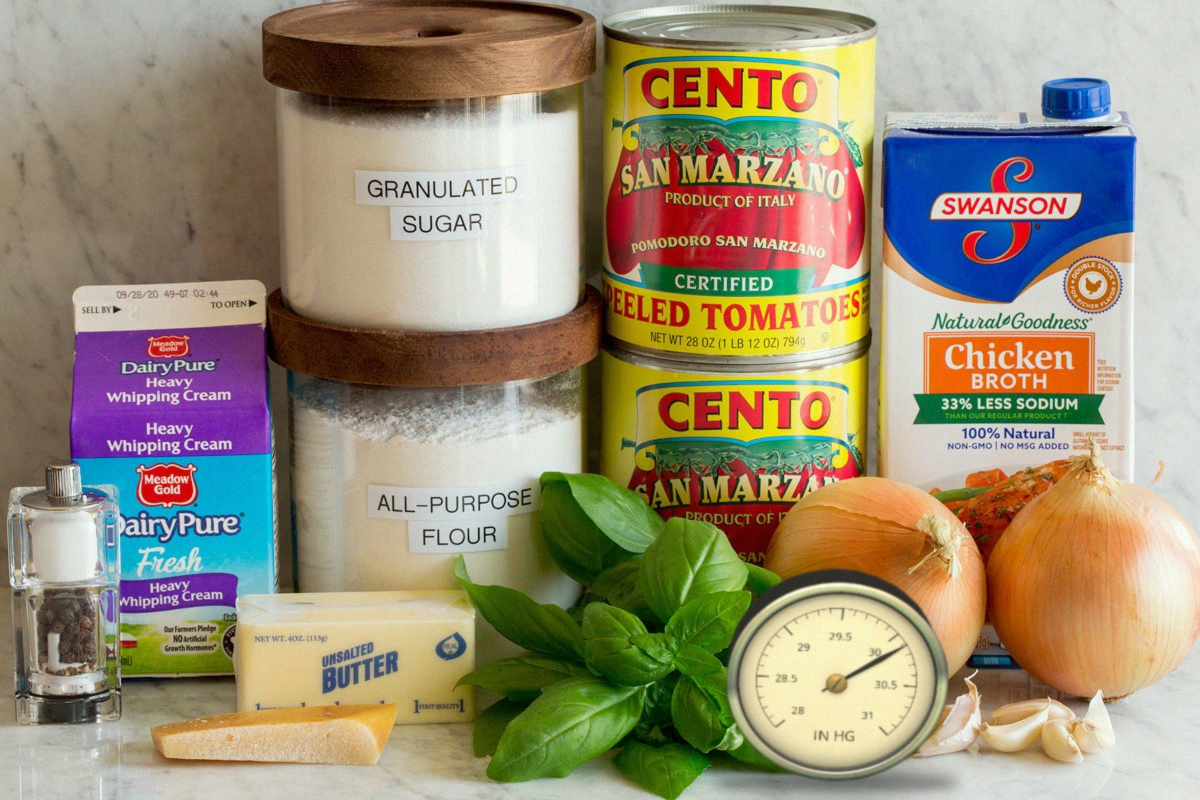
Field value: 30.1 (inHg)
